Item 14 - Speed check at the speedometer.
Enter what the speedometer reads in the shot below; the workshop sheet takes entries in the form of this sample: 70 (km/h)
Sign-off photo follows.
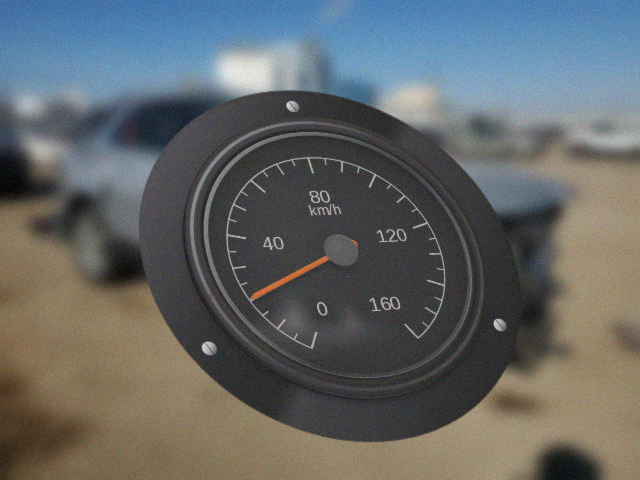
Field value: 20 (km/h)
